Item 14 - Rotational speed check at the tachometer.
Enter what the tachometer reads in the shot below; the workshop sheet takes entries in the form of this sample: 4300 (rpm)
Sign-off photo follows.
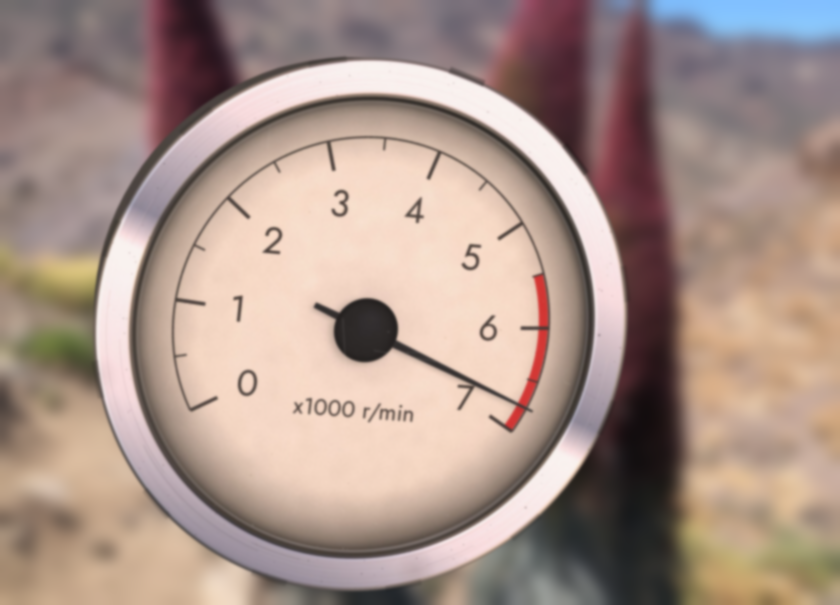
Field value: 6750 (rpm)
